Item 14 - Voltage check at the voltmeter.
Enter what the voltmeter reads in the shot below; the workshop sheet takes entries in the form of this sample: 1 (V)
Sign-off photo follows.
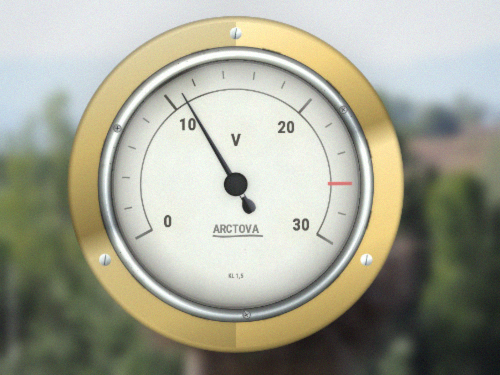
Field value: 11 (V)
